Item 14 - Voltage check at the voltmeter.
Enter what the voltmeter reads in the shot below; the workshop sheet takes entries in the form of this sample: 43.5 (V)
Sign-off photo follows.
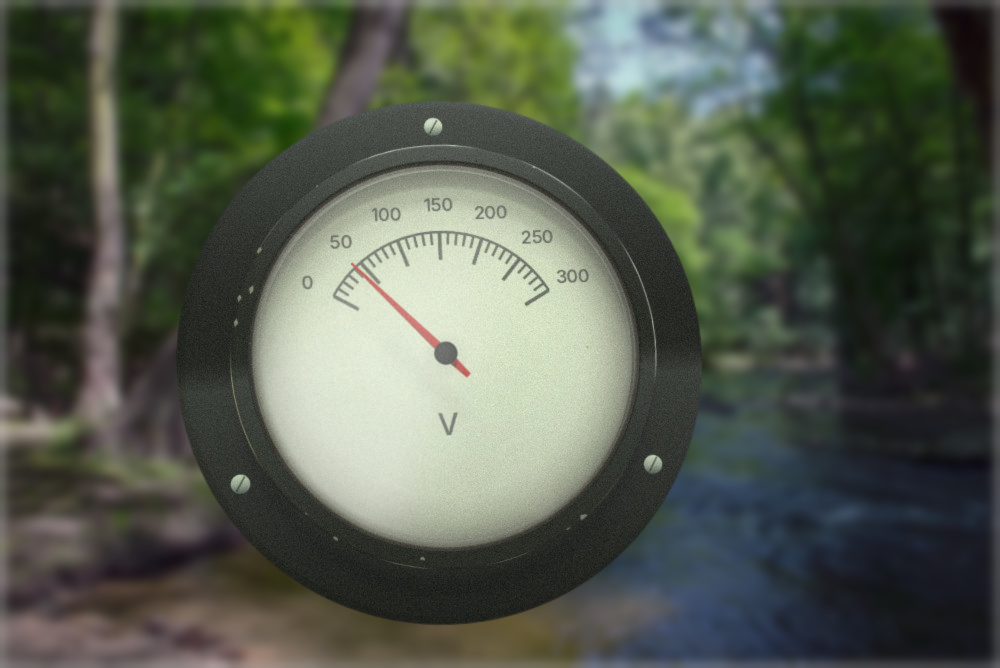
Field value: 40 (V)
